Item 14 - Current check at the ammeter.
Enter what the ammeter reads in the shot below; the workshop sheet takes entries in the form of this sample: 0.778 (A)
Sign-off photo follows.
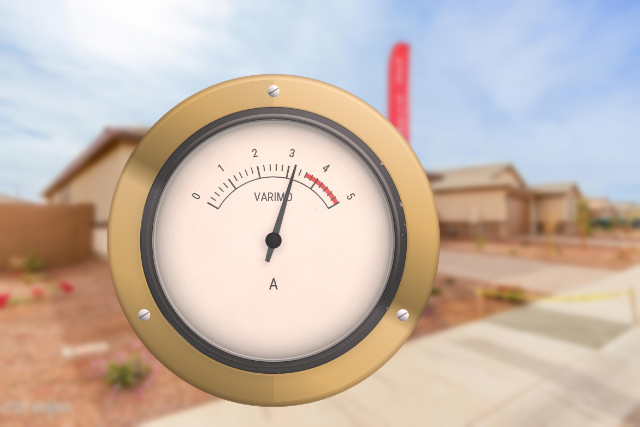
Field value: 3.2 (A)
